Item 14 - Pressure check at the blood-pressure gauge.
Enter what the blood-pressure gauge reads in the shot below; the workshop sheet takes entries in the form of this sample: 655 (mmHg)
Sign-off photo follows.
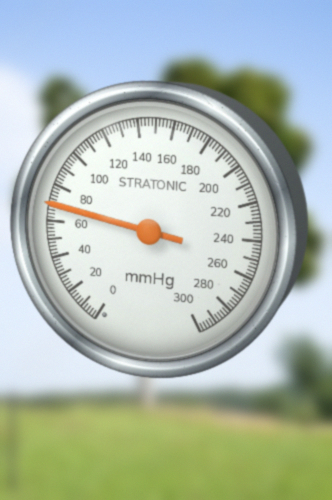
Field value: 70 (mmHg)
